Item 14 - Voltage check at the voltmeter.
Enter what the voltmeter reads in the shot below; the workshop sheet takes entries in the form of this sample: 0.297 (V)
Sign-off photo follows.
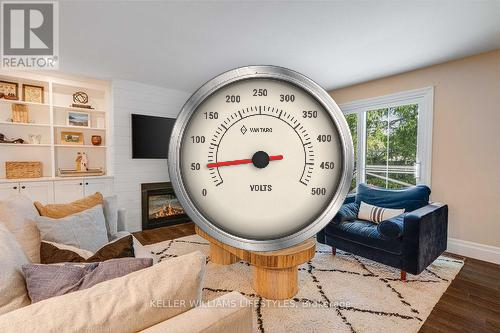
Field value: 50 (V)
